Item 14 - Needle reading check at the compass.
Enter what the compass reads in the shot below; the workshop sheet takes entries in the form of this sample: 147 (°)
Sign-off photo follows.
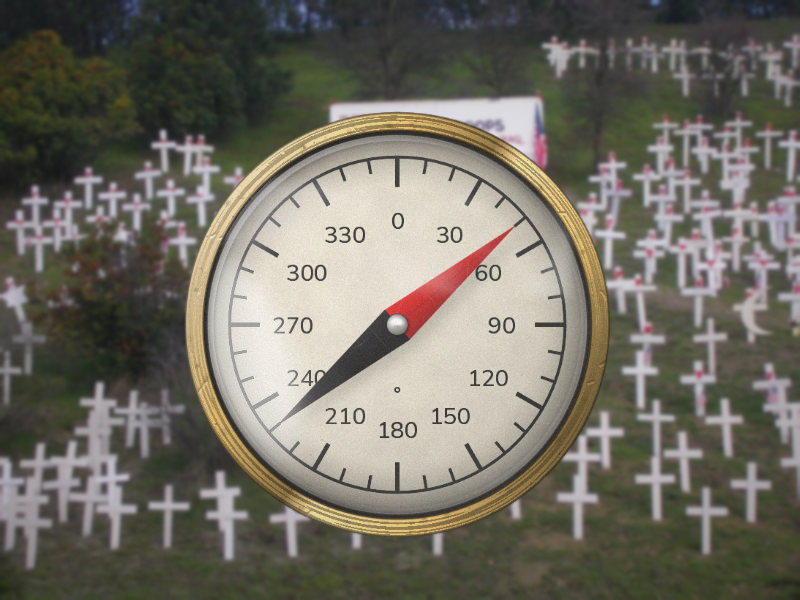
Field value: 50 (°)
